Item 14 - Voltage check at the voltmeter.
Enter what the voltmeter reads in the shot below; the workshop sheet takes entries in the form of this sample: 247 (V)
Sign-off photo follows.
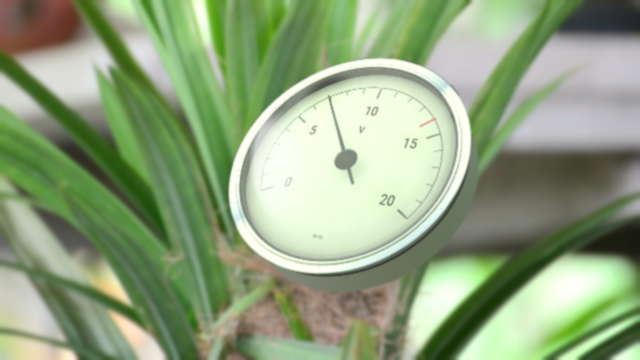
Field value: 7 (V)
